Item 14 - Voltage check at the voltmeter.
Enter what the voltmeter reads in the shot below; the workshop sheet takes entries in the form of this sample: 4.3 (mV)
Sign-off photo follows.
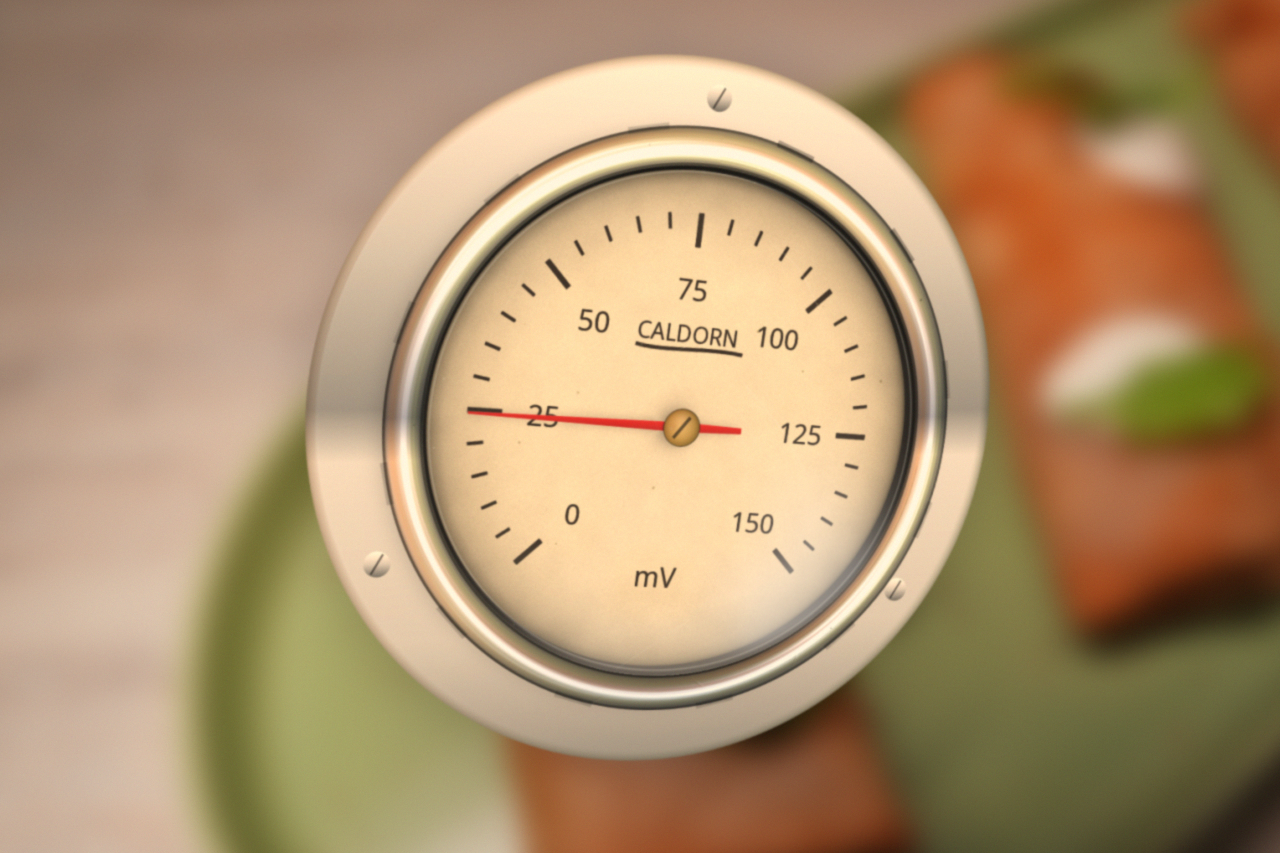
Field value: 25 (mV)
